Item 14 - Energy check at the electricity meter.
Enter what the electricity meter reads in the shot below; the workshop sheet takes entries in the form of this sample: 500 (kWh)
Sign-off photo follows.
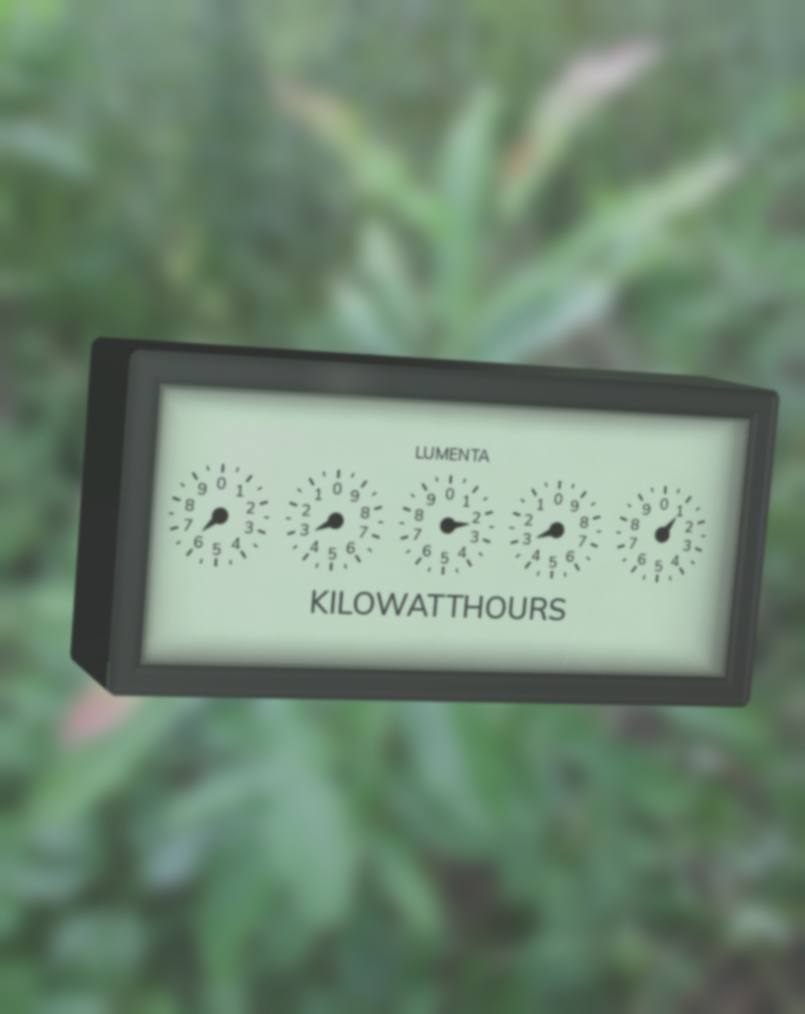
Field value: 63231 (kWh)
